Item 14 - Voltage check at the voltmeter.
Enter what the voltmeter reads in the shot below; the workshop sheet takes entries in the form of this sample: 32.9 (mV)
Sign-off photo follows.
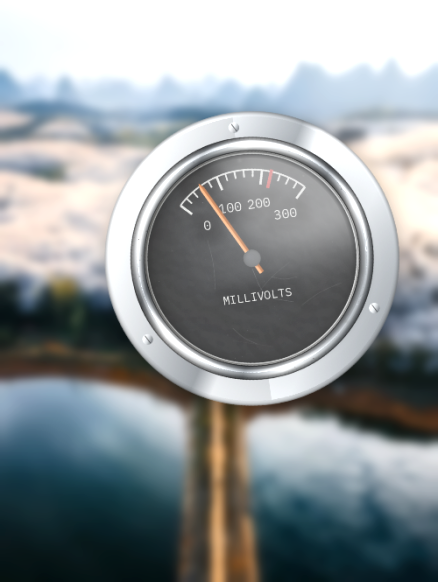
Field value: 60 (mV)
